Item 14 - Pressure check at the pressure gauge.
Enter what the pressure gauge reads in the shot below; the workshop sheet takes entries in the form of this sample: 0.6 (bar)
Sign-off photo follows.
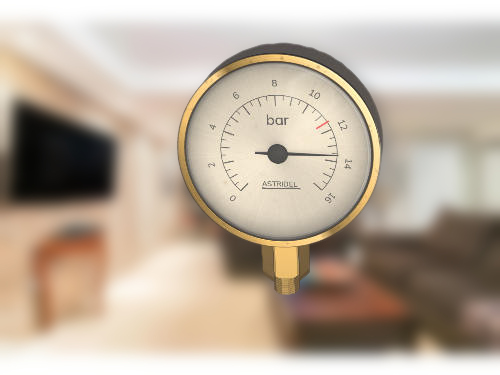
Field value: 13.5 (bar)
